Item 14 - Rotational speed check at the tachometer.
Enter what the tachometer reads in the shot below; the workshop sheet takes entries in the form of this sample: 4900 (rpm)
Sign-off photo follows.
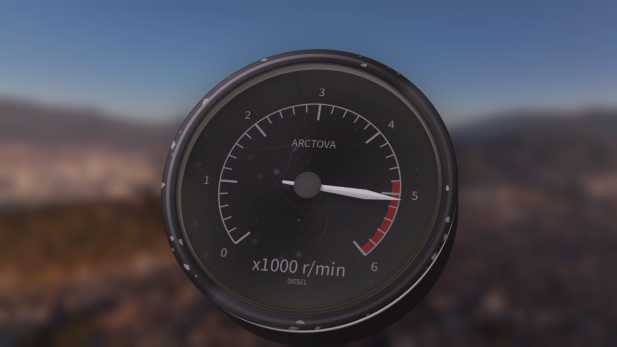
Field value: 5100 (rpm)
